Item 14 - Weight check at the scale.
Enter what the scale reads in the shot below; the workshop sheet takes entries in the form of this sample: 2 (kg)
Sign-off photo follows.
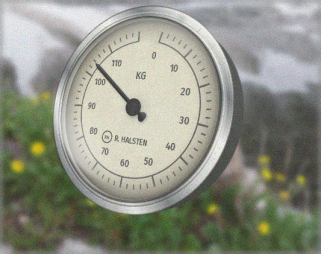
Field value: 104 (kg)
